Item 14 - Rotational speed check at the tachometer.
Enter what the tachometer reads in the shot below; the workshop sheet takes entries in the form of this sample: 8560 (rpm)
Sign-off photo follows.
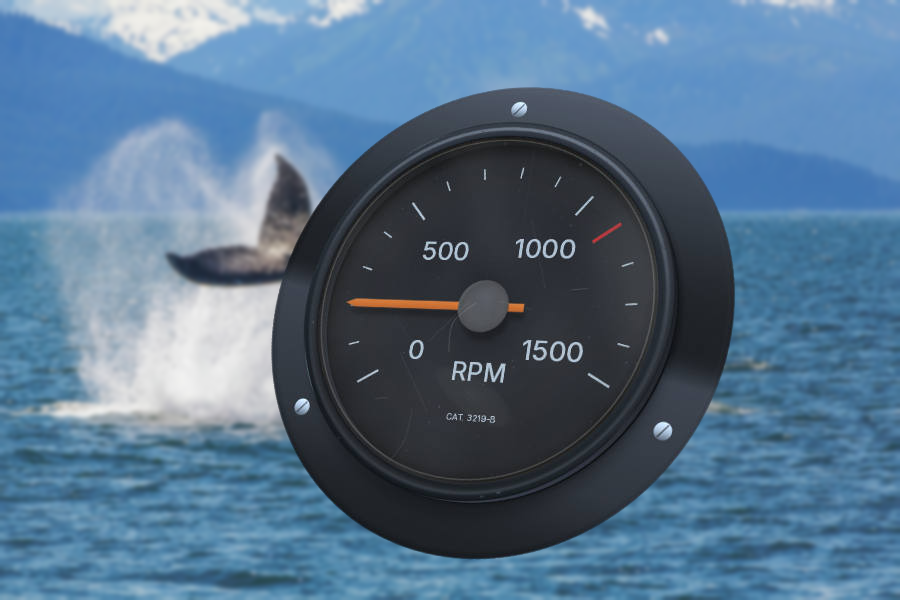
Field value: 200 (rpm)
